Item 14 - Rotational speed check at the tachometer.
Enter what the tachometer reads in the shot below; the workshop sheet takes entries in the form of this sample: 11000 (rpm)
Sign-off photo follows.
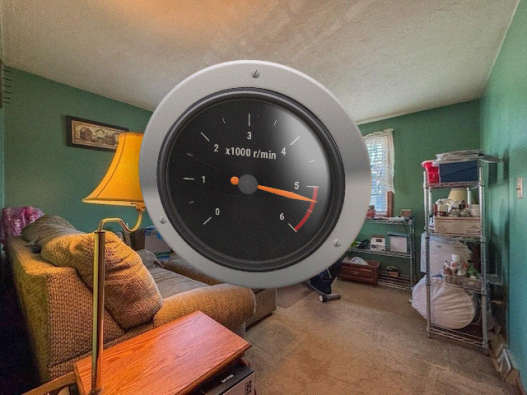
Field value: 5250 (rpm)
